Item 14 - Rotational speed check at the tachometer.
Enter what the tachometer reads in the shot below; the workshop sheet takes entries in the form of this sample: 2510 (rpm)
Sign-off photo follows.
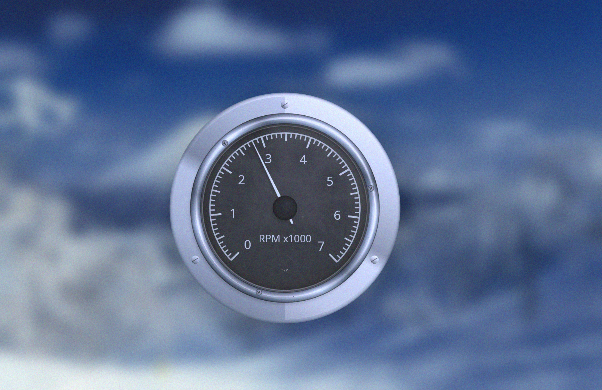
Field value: 2800 (rpm)
